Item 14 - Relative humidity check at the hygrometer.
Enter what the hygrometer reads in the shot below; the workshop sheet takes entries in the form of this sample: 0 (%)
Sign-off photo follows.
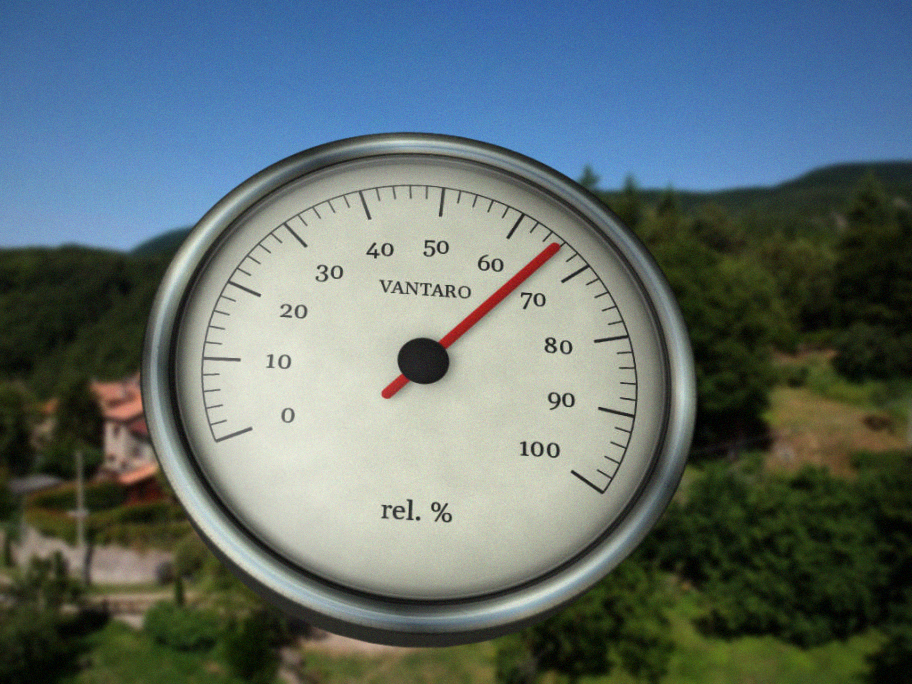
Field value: 66 (%)
